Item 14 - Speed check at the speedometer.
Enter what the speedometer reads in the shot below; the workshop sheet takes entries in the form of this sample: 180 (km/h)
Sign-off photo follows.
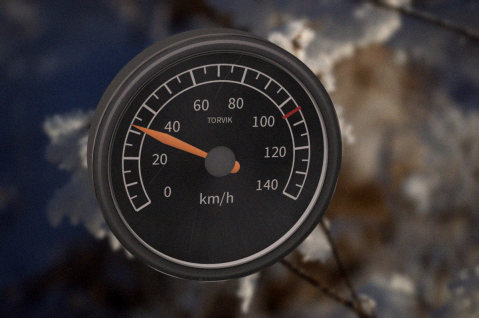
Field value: 32.5 (km/h)
